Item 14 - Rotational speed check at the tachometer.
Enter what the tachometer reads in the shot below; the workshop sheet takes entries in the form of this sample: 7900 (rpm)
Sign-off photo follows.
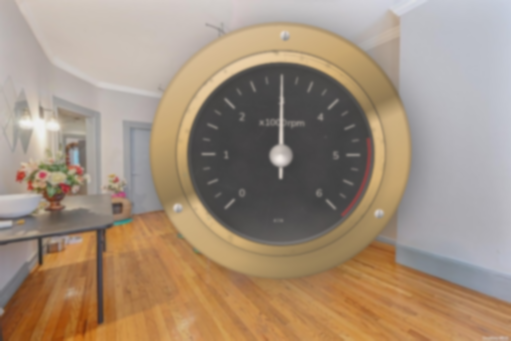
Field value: 3000 (rpm)
